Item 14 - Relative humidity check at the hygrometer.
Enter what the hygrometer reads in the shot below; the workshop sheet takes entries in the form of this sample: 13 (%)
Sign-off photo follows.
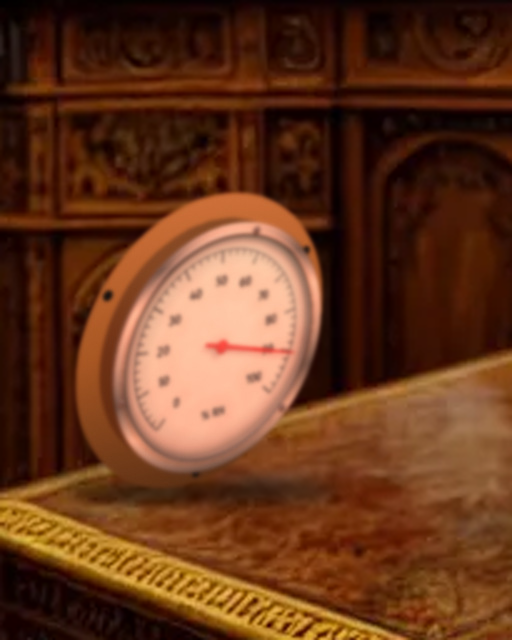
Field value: 90 (%)
